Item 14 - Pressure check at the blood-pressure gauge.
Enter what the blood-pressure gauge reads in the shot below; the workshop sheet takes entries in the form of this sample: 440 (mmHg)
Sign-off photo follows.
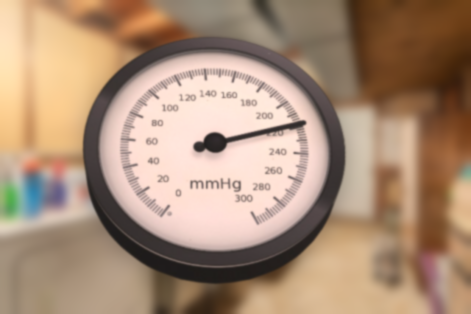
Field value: 220 (mmHg)
